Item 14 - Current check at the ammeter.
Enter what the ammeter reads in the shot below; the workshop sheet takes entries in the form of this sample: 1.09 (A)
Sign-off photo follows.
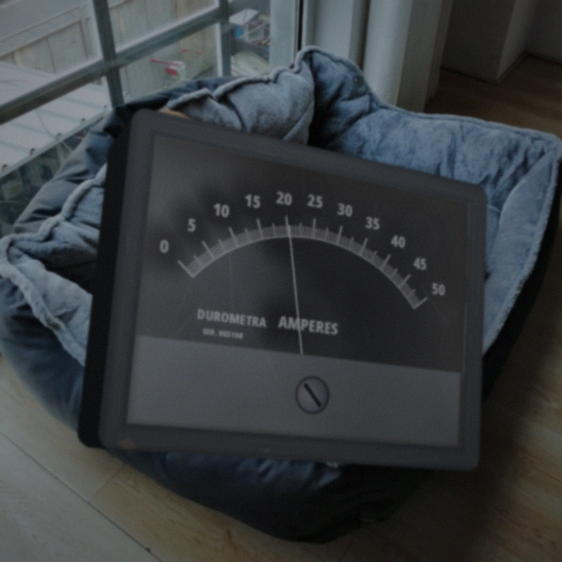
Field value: 20 (A)
